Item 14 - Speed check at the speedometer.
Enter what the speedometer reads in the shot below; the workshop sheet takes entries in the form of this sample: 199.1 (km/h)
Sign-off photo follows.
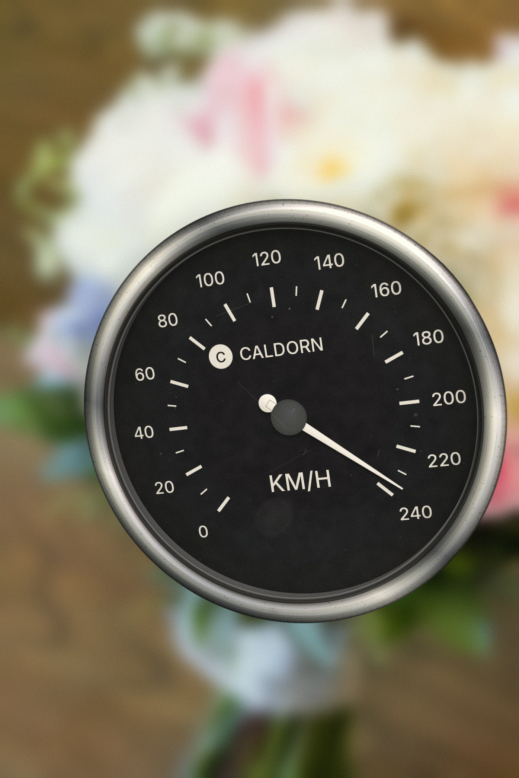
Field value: 235 (km/h)
